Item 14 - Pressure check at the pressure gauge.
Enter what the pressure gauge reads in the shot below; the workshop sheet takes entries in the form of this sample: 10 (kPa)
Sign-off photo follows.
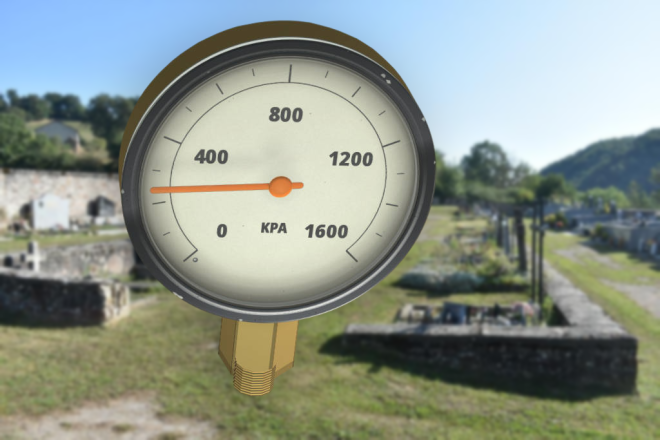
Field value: 250 (kPa)
